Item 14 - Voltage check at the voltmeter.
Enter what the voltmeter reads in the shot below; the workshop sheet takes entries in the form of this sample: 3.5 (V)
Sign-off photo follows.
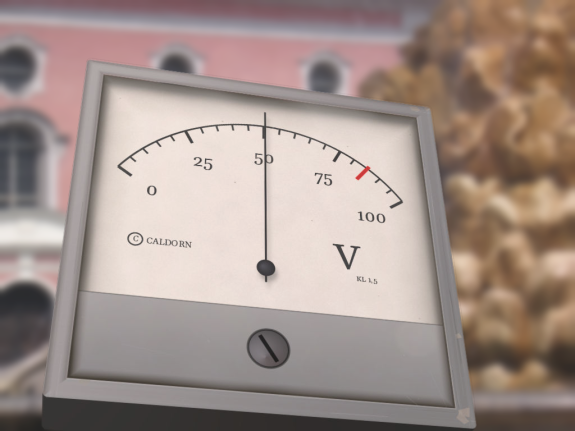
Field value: 50 (V)
